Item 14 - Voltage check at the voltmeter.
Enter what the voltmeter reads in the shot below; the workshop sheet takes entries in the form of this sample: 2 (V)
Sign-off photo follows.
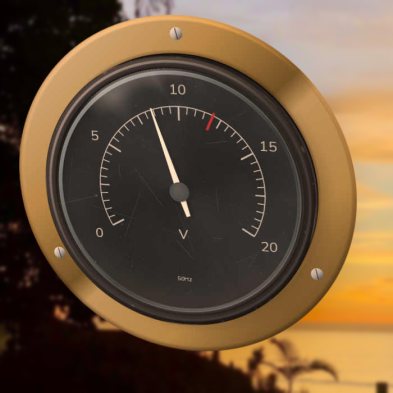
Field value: 8.5 (V)
